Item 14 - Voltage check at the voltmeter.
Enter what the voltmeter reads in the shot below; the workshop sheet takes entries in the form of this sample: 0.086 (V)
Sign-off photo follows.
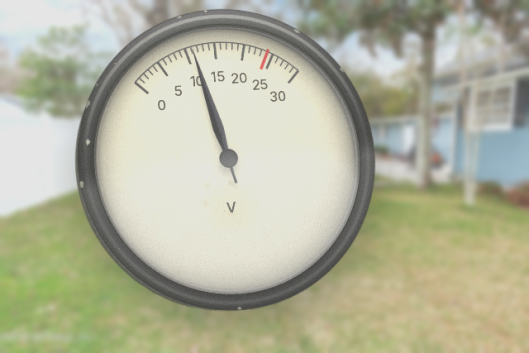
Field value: 11 (V)
